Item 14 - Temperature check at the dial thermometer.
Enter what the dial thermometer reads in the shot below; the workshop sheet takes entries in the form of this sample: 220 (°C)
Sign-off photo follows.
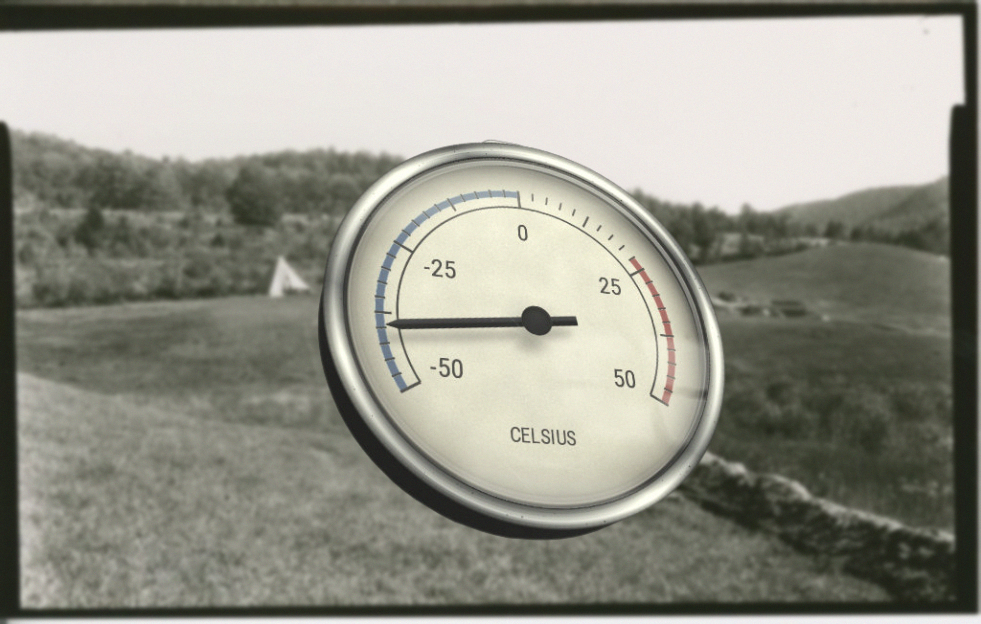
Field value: -40 (°C)
